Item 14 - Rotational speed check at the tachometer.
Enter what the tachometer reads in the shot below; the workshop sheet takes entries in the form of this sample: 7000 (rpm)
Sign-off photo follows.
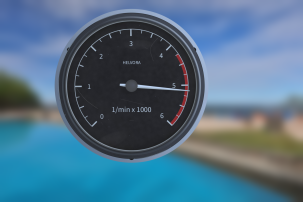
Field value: 5125 (rpm)
